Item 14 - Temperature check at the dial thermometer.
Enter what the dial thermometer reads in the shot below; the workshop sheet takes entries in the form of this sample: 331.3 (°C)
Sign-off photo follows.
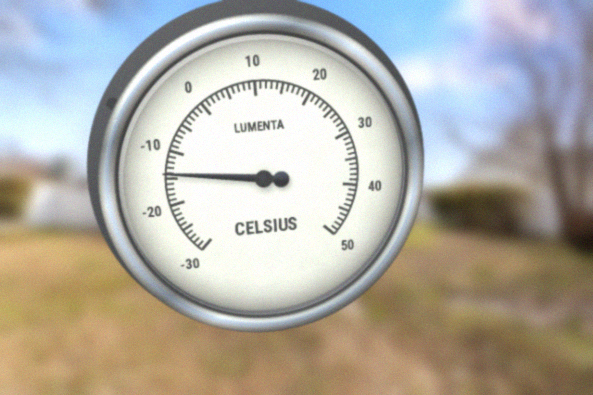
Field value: -14 (°C)
